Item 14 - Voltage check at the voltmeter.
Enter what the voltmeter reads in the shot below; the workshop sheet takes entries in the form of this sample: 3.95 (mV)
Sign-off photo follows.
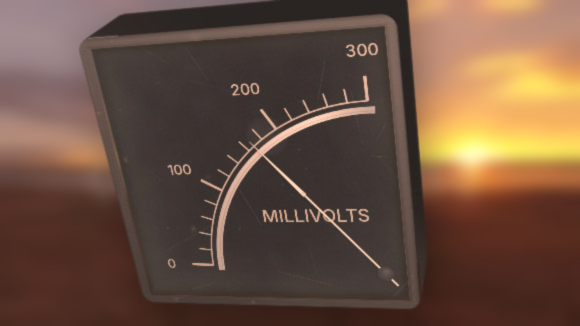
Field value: 170 (mV)
